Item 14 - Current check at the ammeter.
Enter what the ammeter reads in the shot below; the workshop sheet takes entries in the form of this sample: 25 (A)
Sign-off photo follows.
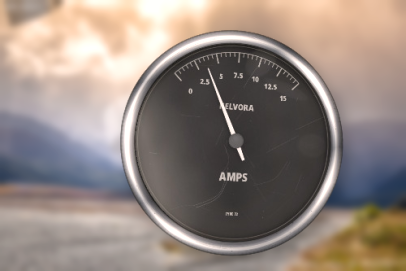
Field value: 3.5 (A)
